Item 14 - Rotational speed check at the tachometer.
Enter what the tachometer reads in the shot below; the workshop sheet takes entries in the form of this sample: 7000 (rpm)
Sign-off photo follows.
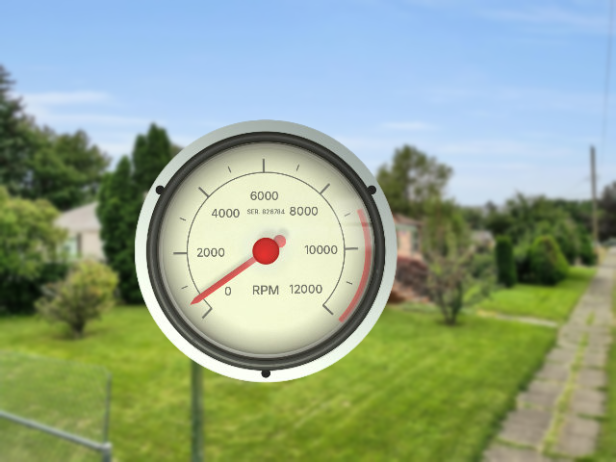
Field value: 500 (rpm)
